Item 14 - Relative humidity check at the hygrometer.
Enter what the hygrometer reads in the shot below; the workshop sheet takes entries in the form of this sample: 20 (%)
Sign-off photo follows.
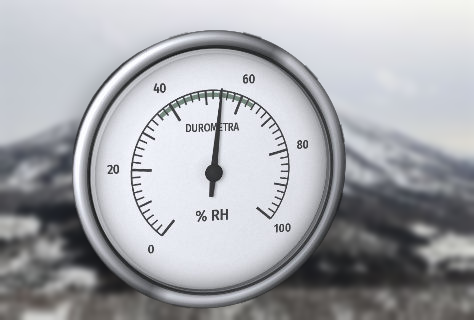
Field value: 54 (%)
